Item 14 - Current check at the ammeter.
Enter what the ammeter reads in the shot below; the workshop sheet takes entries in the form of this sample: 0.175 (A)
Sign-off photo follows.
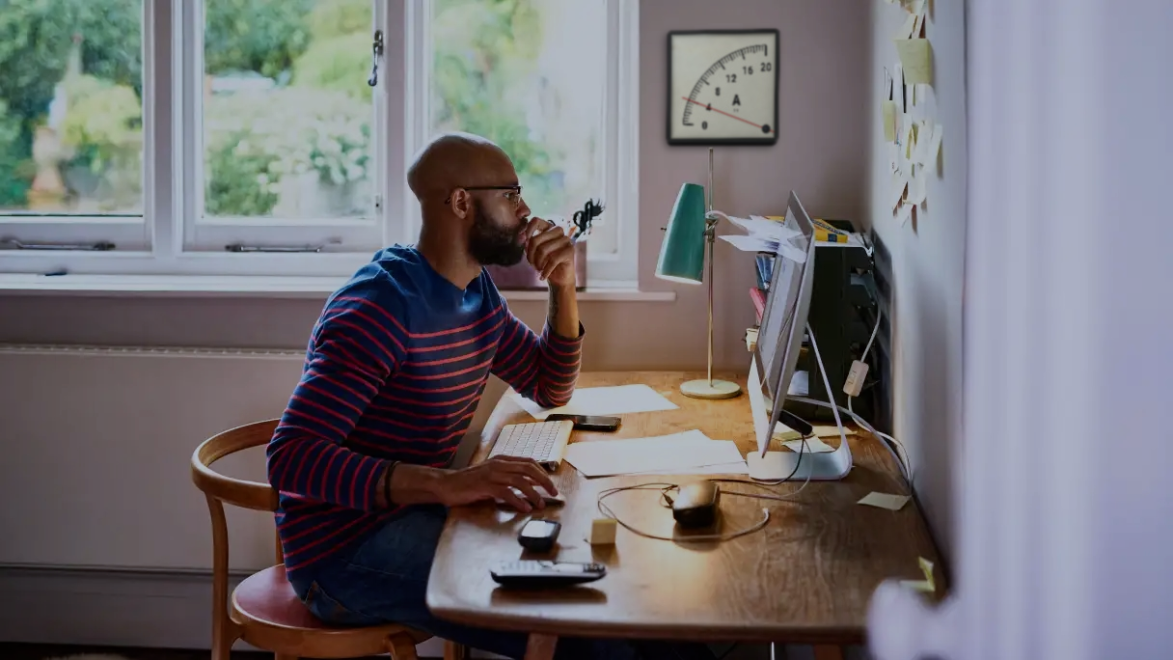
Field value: 4 (A)
